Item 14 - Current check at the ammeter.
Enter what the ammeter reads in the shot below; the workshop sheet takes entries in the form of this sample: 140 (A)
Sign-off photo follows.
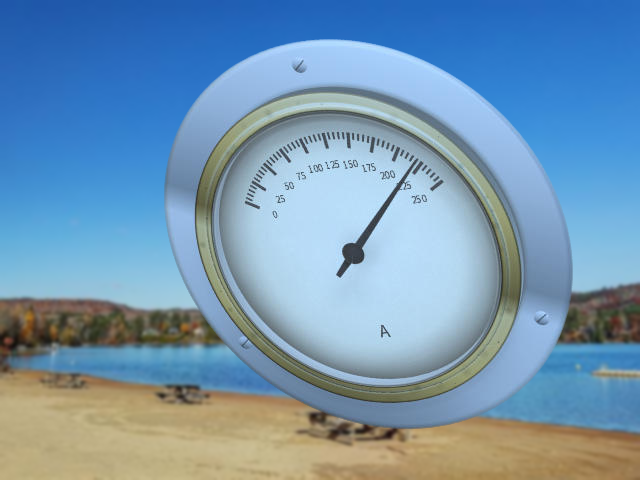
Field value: 220 (A)
